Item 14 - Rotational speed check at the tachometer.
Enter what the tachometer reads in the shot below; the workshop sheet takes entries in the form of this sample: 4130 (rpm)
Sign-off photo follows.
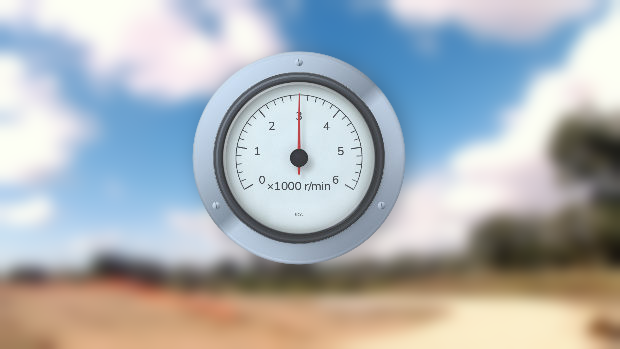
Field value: 3000 (rpm)
